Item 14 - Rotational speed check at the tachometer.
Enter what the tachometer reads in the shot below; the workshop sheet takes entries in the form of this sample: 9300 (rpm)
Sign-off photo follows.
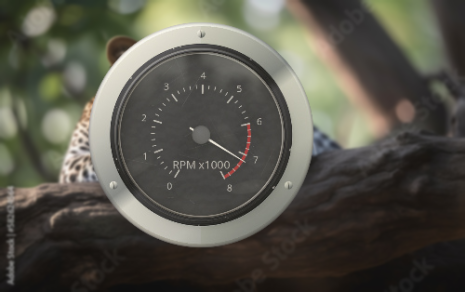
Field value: 7200 (rpm)
